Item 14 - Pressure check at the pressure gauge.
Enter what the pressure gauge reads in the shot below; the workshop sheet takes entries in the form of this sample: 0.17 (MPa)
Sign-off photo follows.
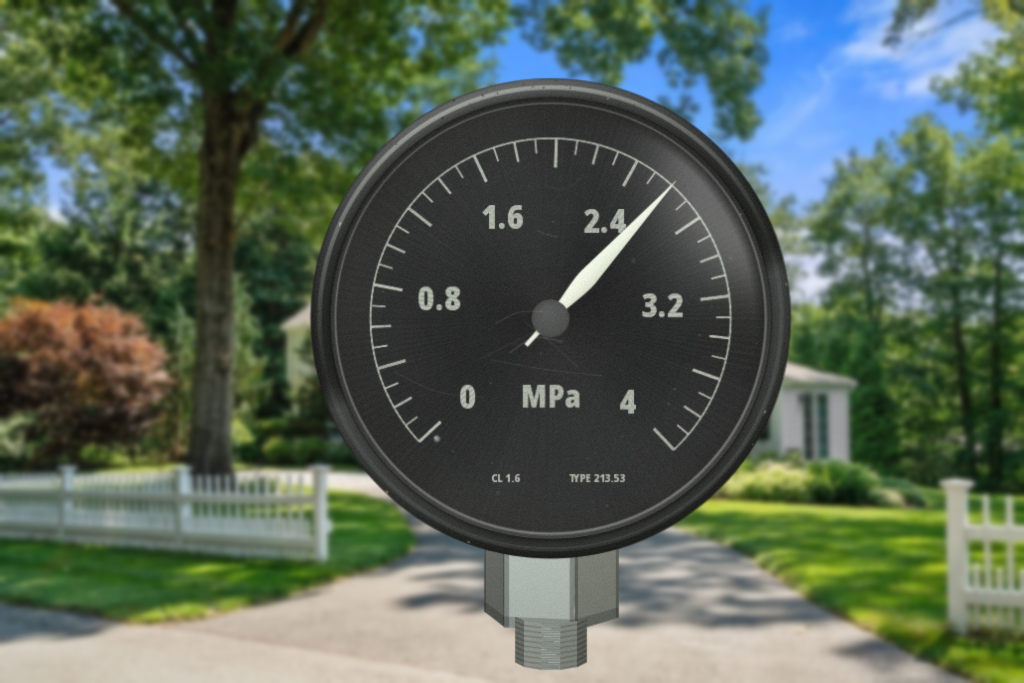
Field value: 2.6 (MPa)
